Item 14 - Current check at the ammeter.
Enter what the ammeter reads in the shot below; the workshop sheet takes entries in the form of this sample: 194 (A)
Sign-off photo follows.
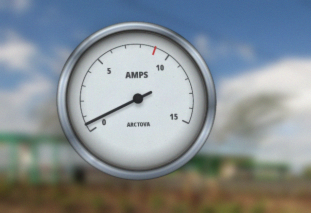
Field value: 0.5 (A)
